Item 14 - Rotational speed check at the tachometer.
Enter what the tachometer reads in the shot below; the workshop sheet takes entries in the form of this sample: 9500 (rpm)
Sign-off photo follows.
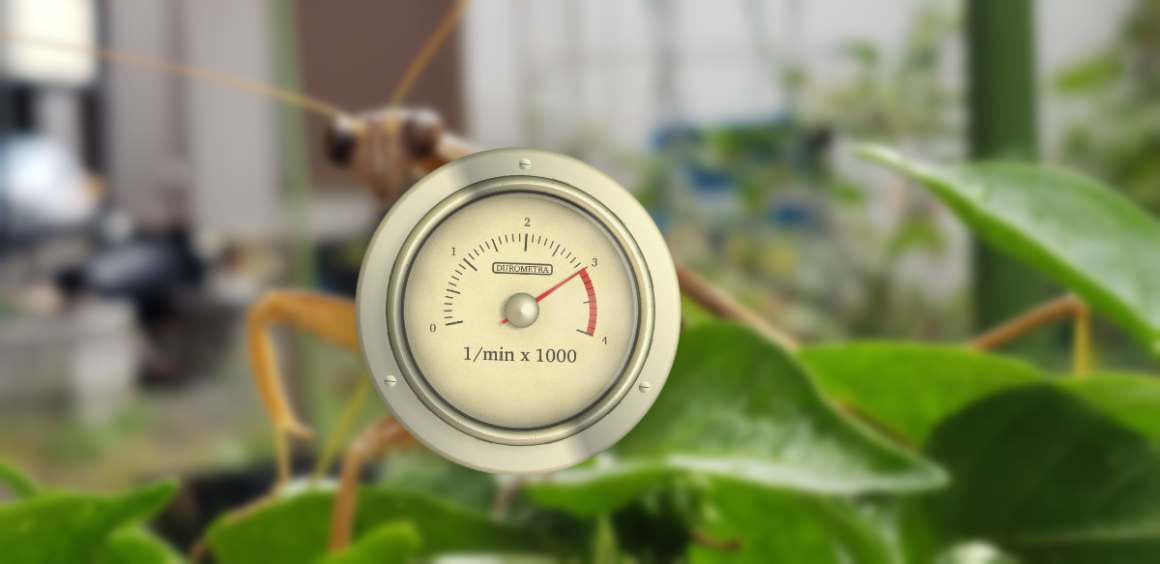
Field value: 3000 (rpm)
